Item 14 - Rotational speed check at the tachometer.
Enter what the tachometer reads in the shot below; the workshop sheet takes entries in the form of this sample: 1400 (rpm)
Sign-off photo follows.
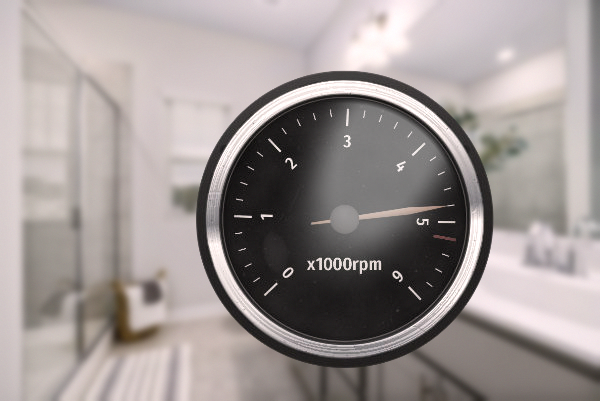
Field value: 4800 (rpm)
